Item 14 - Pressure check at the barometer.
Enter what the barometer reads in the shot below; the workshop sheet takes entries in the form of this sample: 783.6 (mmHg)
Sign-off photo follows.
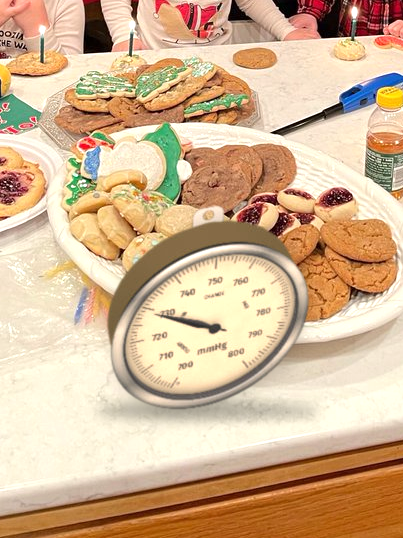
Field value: 730 (mmHg)
